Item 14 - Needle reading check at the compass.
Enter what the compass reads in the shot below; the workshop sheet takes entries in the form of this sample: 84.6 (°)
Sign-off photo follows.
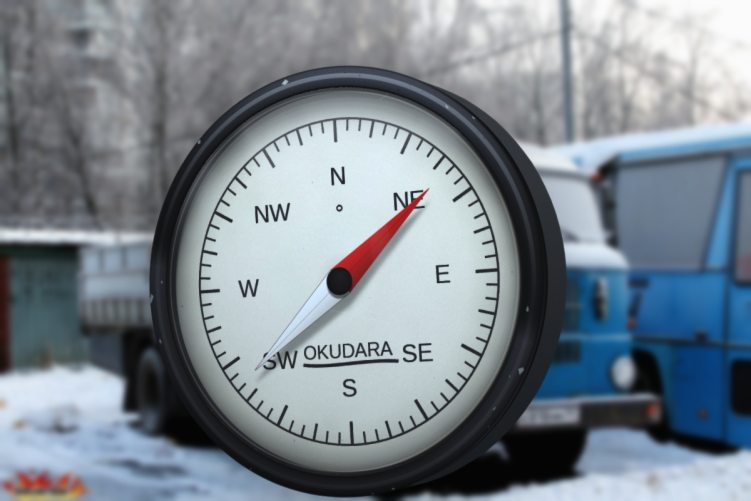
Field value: 50 (°)
